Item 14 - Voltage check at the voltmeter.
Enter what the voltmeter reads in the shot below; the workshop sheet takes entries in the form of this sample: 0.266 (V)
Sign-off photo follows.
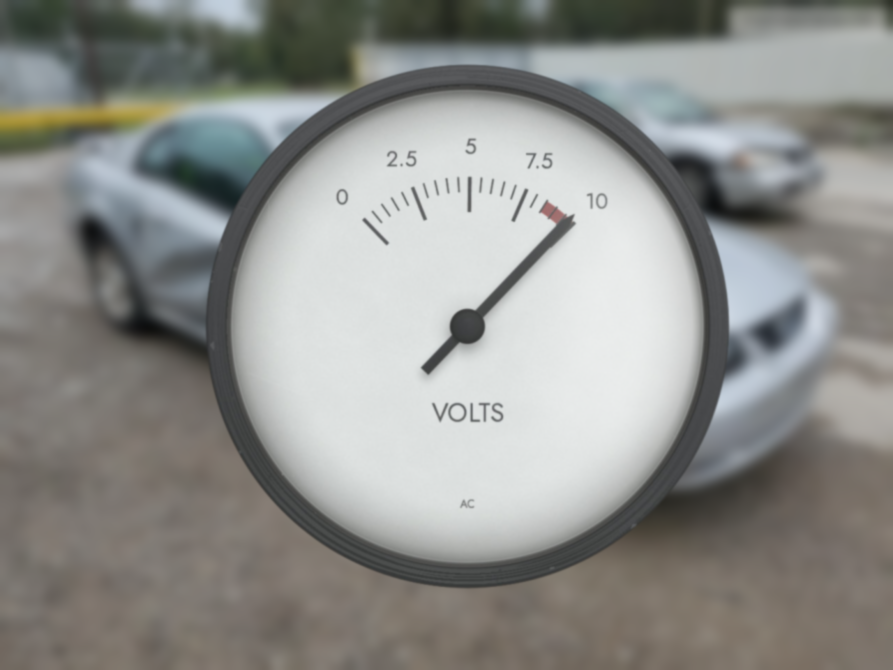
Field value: 9.75 (V)
